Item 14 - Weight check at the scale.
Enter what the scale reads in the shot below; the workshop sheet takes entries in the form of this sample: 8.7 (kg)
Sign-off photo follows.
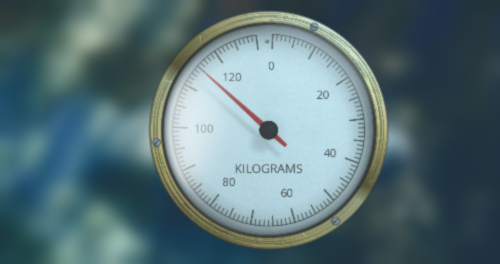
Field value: 115 (kg)
